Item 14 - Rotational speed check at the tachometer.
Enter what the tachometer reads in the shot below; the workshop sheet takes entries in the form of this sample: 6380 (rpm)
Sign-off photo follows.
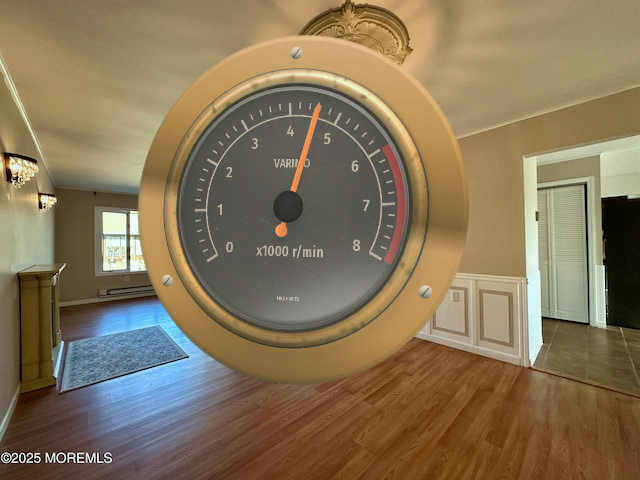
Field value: 4600 (rpm)
